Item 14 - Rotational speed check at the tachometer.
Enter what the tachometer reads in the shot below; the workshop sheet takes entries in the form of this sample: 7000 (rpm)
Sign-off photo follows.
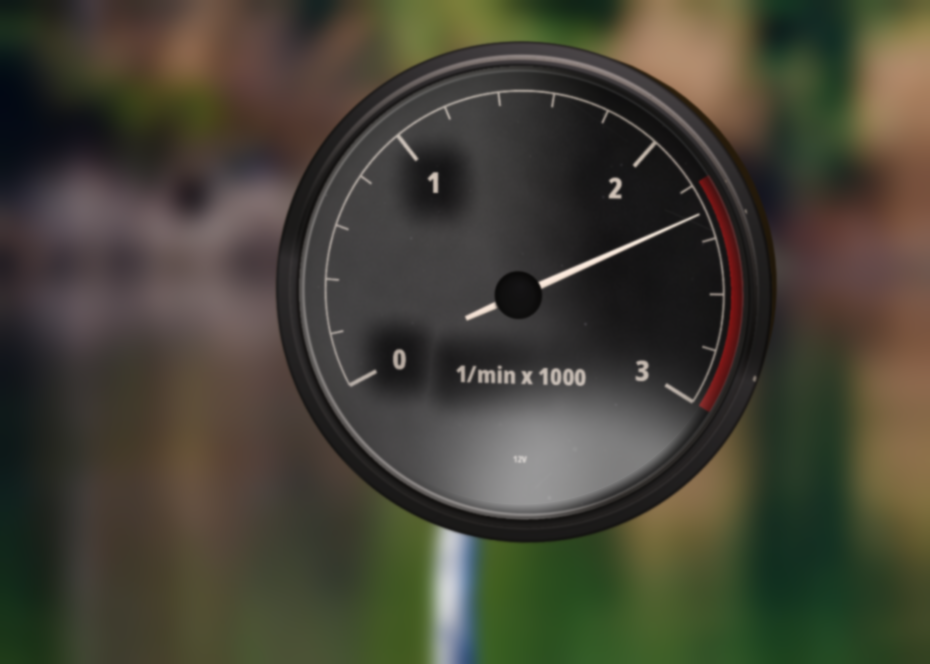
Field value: 2300 (rpm)
